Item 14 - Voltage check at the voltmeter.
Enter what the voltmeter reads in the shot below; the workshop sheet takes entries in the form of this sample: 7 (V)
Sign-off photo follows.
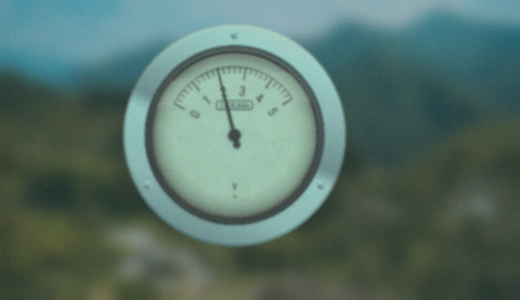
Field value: 2 (V)
